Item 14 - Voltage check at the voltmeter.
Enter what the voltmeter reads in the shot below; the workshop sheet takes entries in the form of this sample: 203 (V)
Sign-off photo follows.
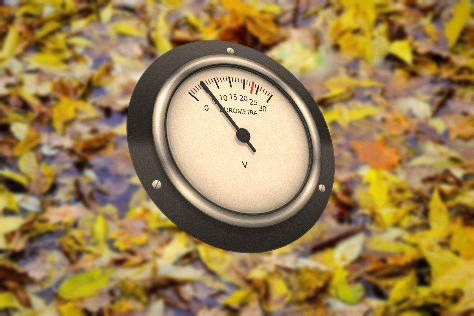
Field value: 5 (V)
